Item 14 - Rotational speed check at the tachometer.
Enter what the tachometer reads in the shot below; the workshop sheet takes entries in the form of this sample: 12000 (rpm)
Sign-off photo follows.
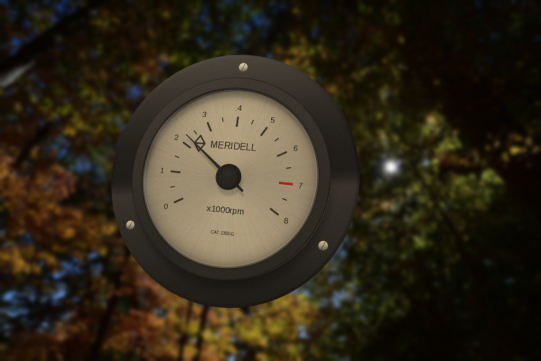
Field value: 2250 (rpm)
